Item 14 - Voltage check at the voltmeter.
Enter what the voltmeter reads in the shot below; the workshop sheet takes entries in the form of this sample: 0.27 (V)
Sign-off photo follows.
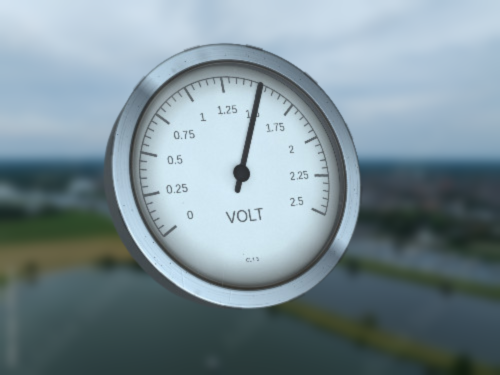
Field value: 1.5 (V)
